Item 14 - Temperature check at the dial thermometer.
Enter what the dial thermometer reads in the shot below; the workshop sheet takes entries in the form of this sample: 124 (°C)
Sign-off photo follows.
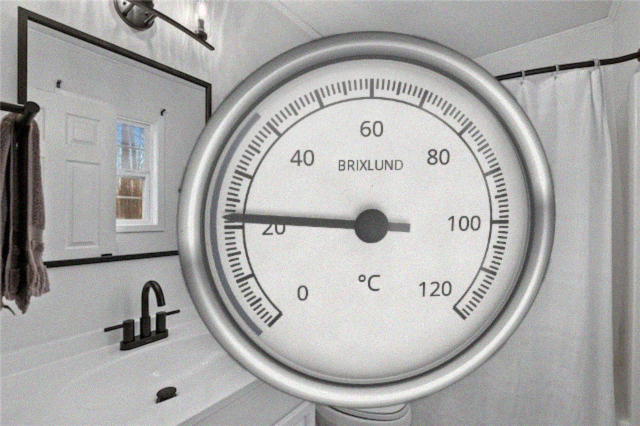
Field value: 22 (°C)
